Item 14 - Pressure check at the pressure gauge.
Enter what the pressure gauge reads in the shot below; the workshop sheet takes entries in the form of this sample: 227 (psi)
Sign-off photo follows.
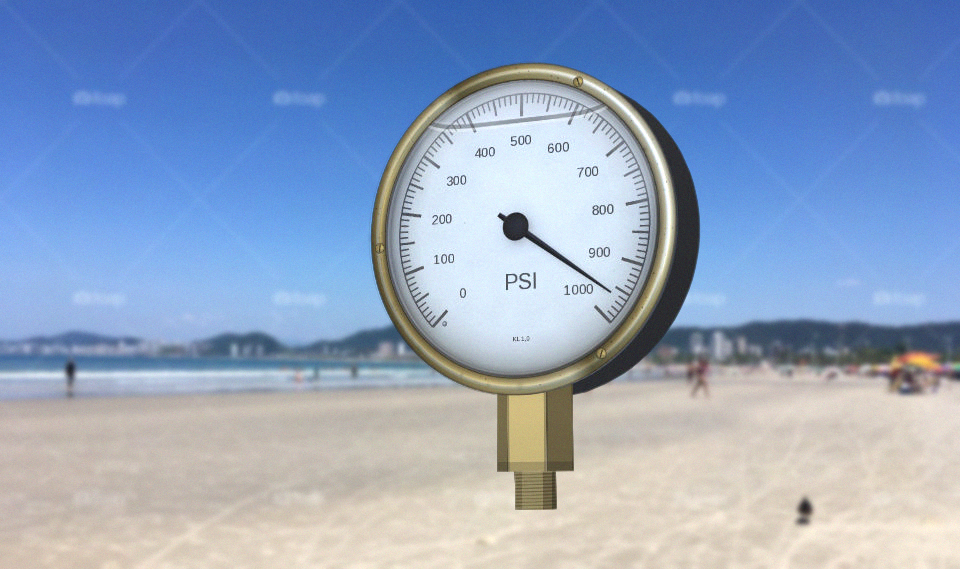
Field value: 960 (psi)
